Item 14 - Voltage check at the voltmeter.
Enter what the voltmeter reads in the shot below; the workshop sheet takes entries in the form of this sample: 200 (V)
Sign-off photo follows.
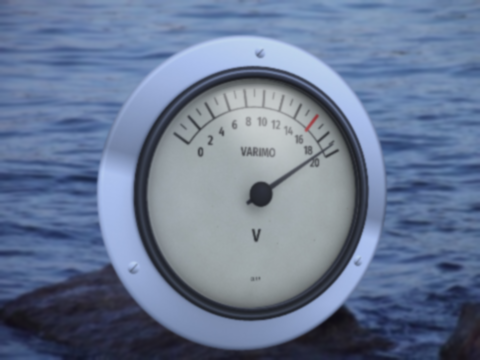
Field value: 19 (V)
